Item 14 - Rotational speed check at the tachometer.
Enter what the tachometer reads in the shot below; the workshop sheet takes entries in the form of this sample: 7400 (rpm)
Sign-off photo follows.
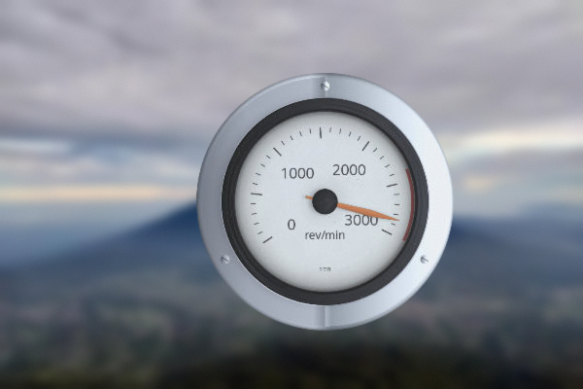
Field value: 2850 (rpm)
